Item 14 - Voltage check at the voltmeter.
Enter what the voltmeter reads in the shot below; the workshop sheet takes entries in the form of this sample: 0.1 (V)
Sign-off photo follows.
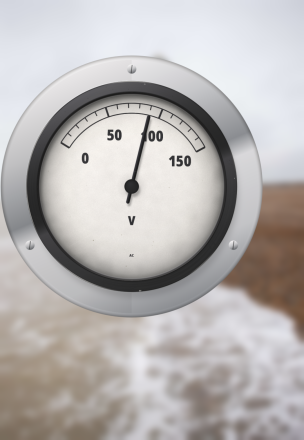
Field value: 90 (V)
